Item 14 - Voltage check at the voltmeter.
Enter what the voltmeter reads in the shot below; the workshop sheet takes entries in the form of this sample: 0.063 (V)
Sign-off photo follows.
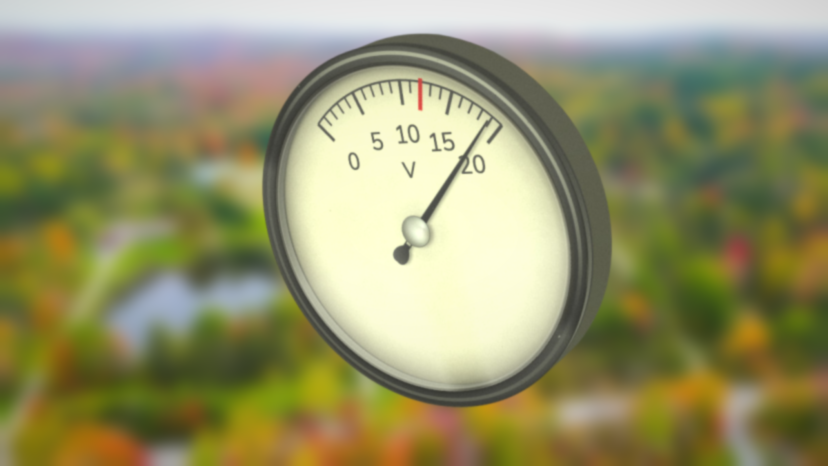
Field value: 19 (V)
